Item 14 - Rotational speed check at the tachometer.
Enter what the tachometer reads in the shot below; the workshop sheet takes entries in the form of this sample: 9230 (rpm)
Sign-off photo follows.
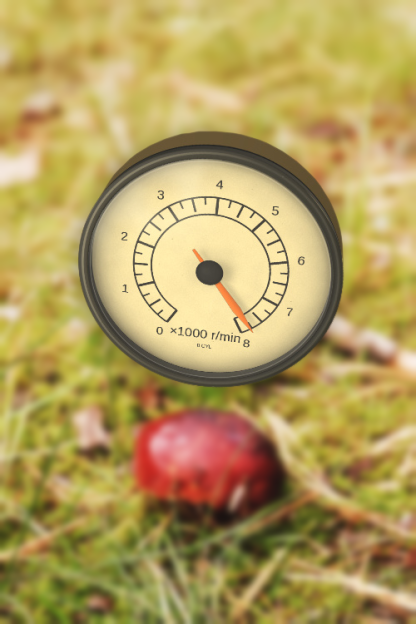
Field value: 7750 (rpm)
